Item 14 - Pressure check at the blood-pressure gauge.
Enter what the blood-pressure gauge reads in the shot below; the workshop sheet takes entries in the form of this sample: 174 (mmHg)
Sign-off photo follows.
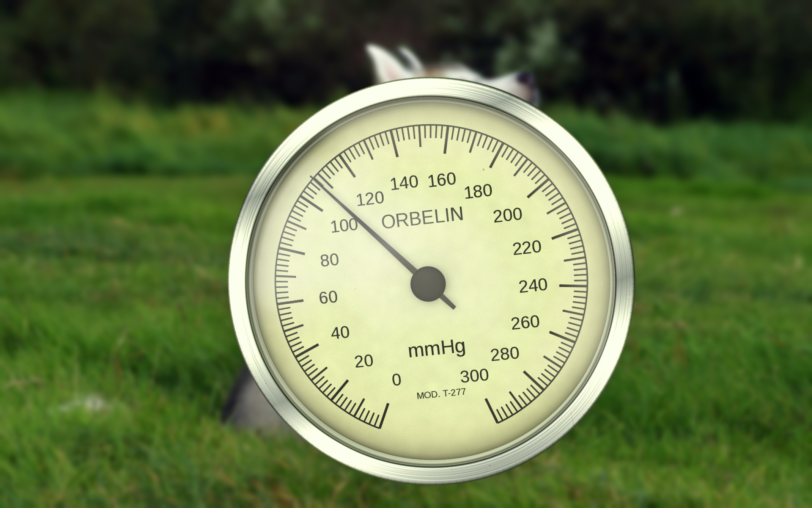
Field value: 108 (mmHg)
